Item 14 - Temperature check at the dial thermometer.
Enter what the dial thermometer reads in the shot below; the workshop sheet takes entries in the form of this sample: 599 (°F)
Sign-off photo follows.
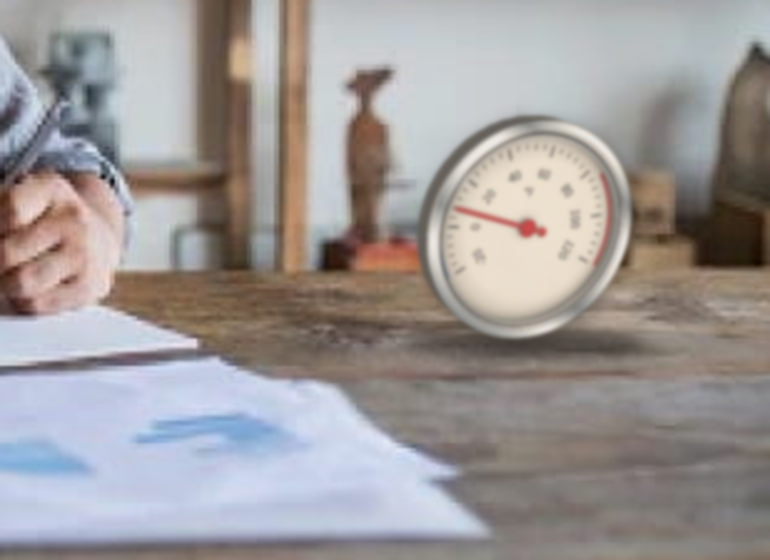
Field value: 8 (°F)
